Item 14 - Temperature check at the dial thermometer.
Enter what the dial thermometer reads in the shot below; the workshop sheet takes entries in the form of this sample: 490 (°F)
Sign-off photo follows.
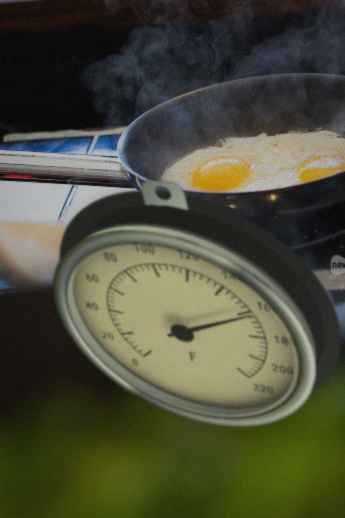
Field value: 160 (°F)
